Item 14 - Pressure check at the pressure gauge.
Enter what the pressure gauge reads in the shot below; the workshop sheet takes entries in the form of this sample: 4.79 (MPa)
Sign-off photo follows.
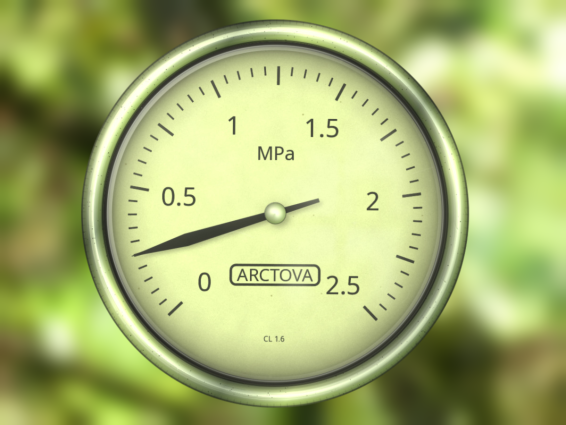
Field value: 0.25 (MPa)
